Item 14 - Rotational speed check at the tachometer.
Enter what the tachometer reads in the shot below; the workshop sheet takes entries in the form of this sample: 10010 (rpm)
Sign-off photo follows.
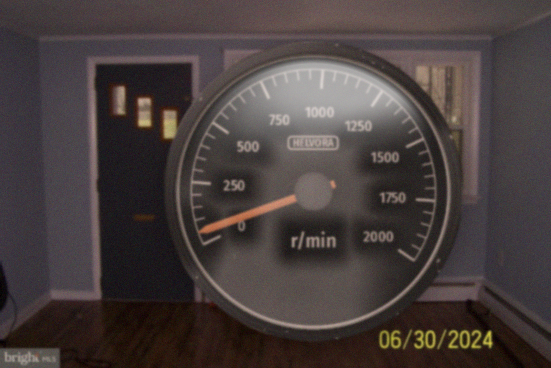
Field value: 50 (rpm)
